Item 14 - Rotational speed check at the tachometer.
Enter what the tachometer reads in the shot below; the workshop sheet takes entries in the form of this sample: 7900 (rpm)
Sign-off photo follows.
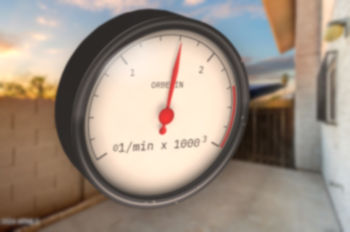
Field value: 1600 (rpm)
